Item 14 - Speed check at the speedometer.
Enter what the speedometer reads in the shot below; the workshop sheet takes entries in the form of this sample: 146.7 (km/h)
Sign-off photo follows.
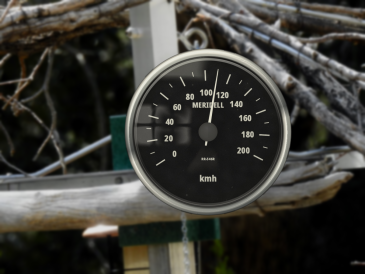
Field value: 110 (km/h)
